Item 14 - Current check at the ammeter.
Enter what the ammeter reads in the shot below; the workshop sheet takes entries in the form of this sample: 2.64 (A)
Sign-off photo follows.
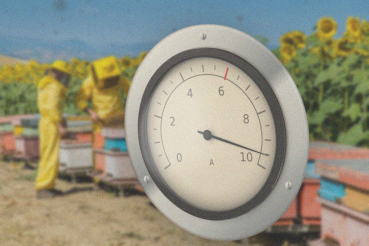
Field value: 9.5 (A)
